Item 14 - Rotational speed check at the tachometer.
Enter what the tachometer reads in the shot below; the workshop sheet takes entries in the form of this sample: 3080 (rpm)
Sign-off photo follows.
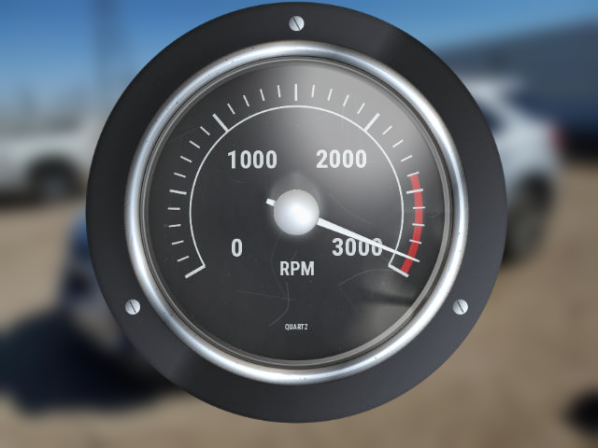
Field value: 2900 (rpm)
